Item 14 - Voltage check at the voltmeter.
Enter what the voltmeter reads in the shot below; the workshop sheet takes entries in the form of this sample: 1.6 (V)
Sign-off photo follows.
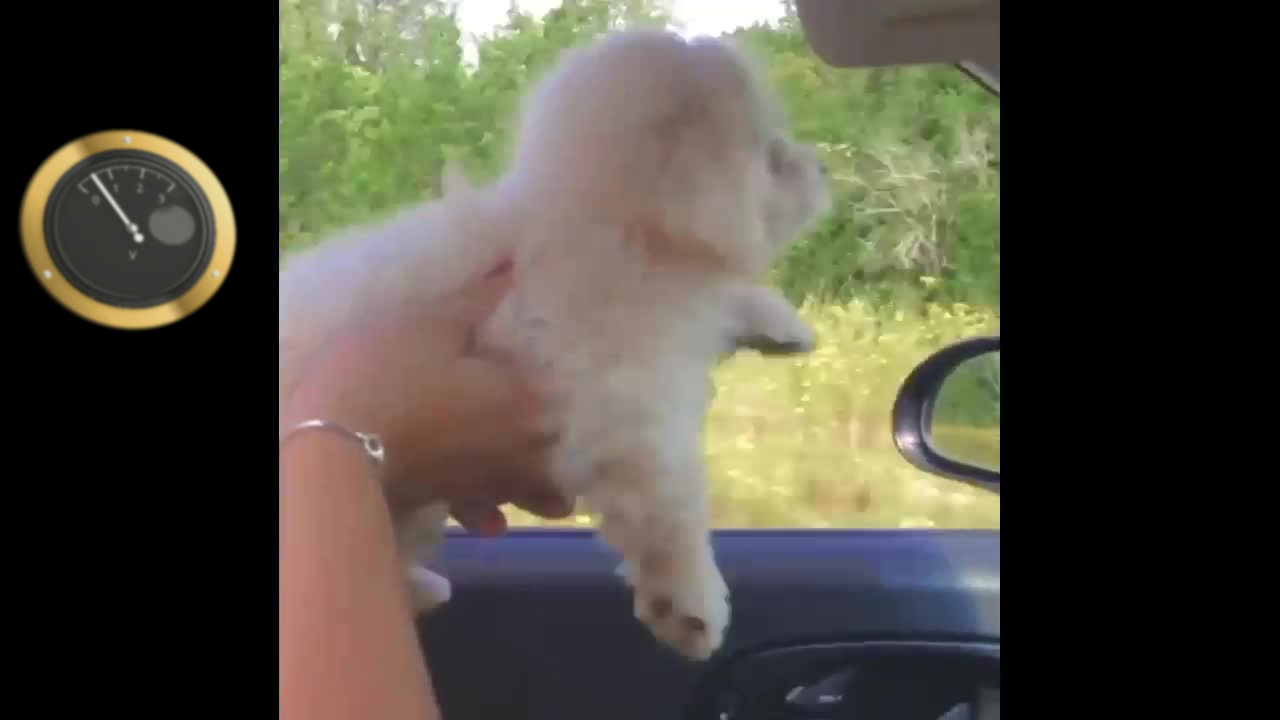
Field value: 0.5 (V)
